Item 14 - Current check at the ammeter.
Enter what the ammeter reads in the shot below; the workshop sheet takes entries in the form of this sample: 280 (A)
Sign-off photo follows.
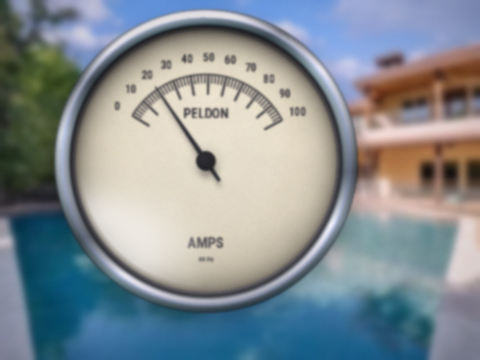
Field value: 20 (A)
